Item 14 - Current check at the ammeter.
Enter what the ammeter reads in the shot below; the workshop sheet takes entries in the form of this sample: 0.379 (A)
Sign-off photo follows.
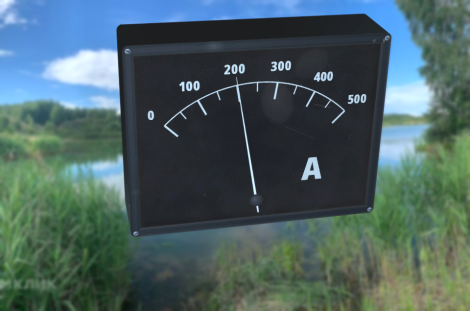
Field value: 200 (A)
